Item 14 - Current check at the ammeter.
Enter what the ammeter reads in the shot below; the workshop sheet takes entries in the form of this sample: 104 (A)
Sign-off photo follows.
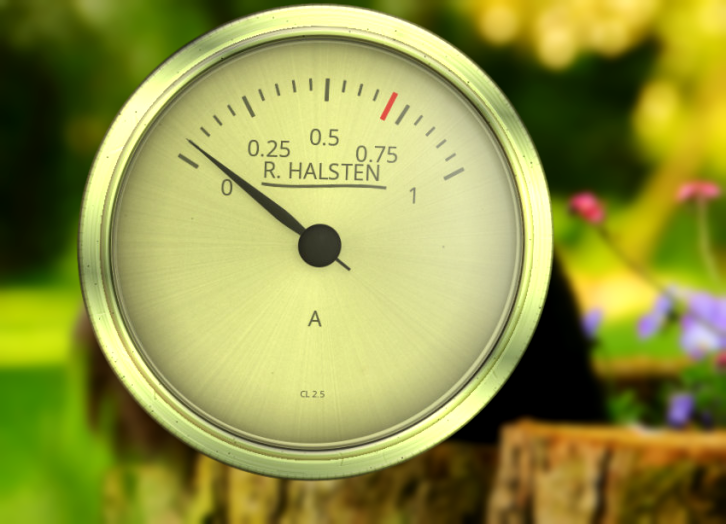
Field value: 0.05 (A)
